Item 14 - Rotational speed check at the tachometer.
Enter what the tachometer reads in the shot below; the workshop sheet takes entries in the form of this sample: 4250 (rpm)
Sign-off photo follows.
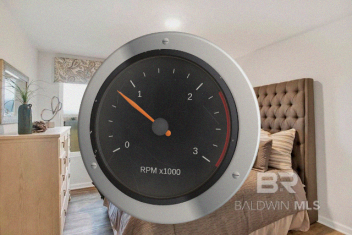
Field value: 800 (rpm)
